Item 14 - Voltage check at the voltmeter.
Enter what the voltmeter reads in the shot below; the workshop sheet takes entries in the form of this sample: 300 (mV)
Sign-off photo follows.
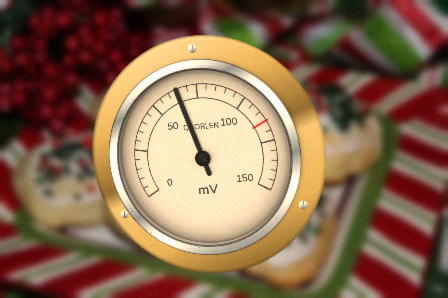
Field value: 65 (mV)
